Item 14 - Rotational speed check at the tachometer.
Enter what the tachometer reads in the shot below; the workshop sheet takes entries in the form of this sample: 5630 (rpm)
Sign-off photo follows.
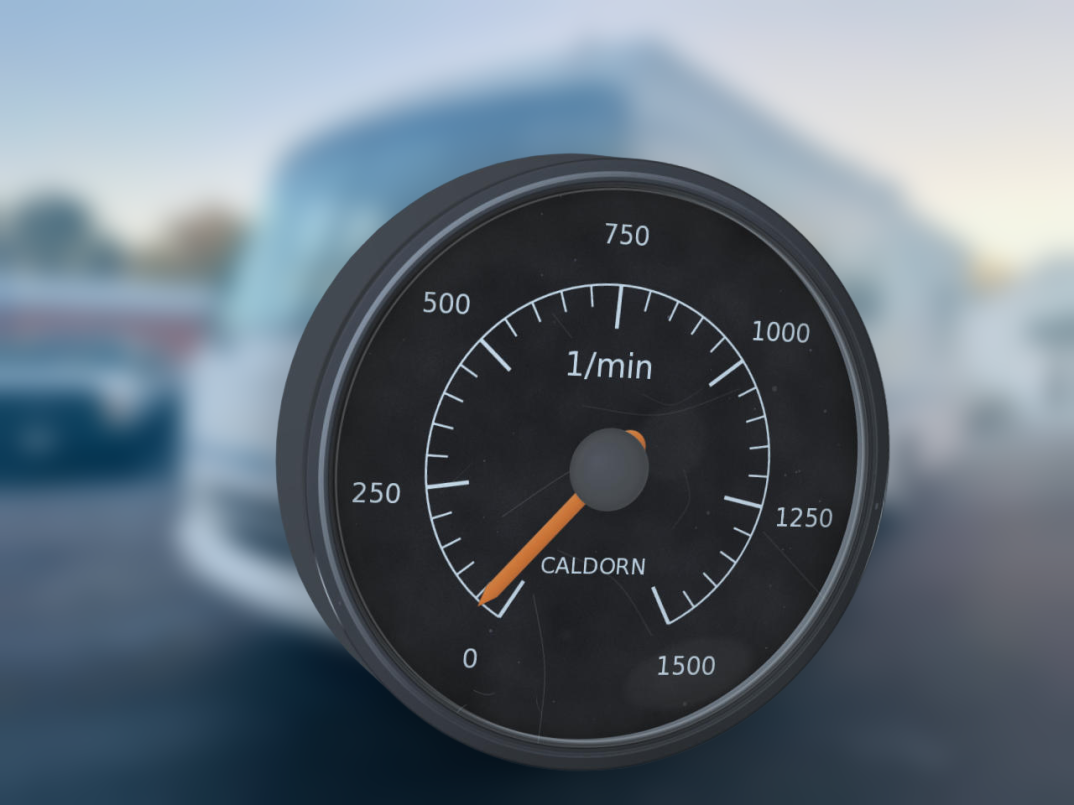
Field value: 50 (rpm)
